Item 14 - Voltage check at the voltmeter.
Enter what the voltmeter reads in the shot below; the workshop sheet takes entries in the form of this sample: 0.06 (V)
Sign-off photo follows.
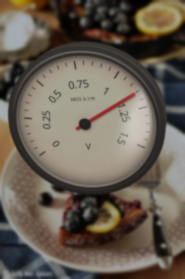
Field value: 1.15 (V)
